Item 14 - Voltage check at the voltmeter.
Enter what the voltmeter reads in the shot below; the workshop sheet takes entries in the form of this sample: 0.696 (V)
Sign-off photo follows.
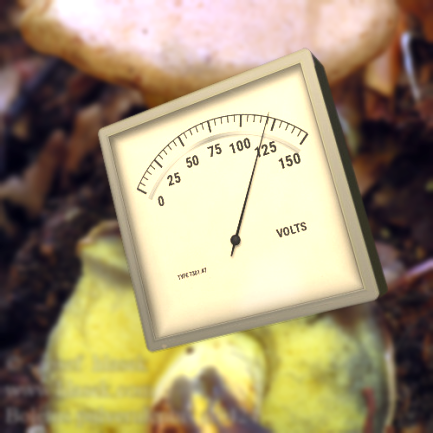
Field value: 120 (V)
